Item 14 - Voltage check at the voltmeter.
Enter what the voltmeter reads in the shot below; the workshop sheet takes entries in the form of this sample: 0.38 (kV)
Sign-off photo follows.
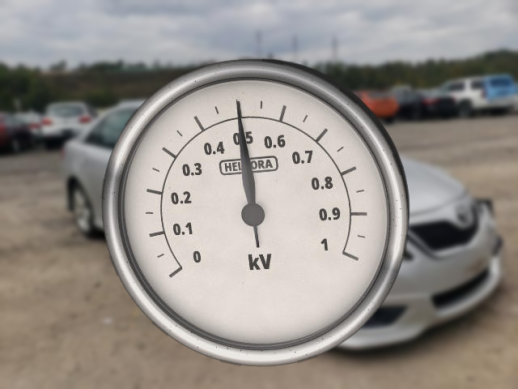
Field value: 0.5 (kV)
